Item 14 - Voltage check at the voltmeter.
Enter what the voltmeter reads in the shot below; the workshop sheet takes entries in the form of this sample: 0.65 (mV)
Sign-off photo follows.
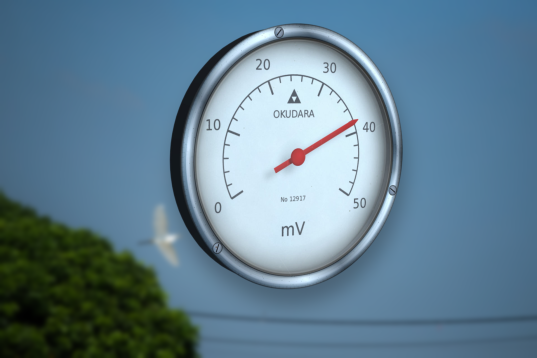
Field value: 38 (mV)
